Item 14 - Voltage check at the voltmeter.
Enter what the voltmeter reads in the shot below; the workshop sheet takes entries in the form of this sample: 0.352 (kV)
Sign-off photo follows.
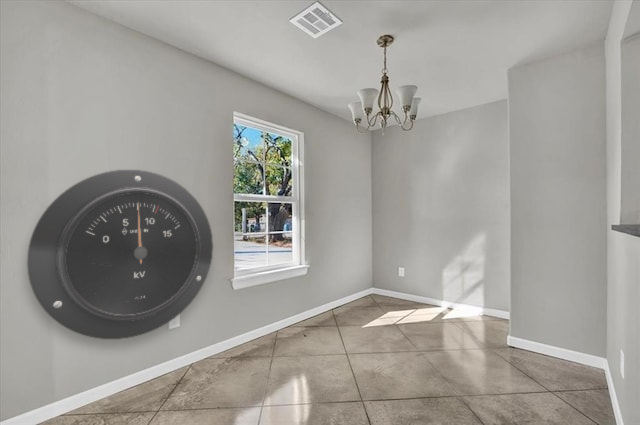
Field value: 7.5 (kV)
